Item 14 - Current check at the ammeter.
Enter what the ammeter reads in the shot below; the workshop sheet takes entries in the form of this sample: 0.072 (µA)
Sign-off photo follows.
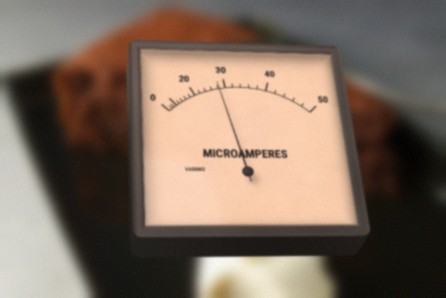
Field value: 28 (µA)
